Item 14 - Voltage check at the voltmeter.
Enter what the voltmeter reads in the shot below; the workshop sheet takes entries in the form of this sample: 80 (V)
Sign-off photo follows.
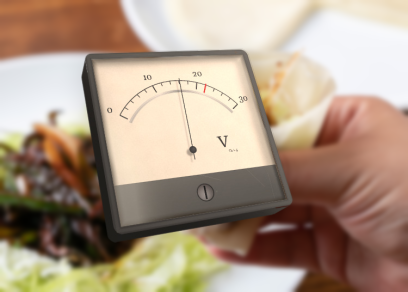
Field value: 16 (V)
